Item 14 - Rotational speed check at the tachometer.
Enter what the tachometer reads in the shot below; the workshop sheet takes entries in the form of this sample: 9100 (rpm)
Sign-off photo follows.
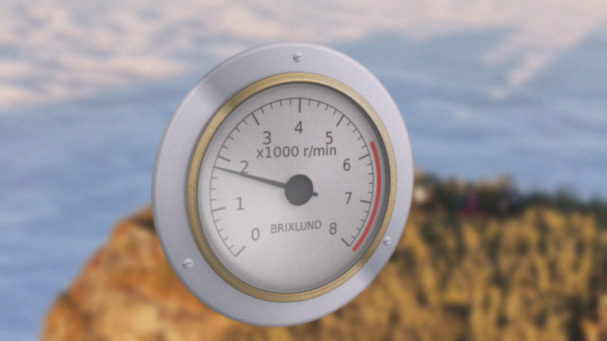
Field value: 1800 (rpm)
